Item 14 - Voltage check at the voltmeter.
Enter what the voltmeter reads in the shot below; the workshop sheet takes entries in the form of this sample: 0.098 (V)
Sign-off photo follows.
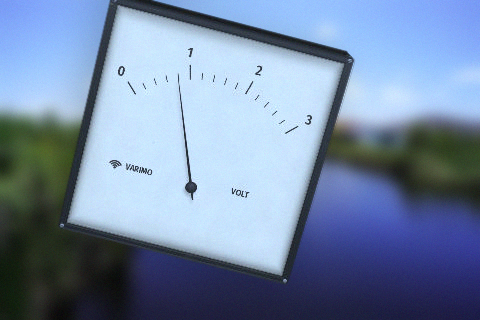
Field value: 0.8 (V)
